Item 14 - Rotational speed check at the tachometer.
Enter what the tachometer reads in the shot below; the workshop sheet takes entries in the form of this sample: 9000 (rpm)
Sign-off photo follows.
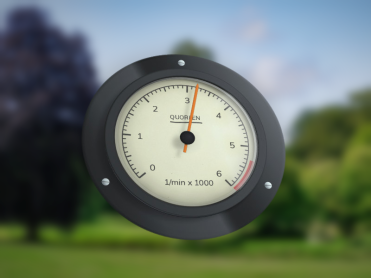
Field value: 3200 (rpm)
